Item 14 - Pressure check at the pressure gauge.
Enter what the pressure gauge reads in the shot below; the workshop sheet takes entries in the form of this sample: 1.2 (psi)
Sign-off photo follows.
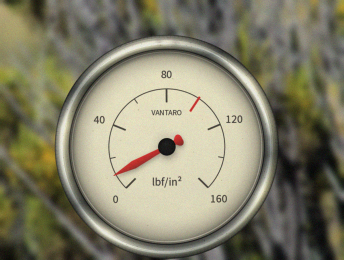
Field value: 10 (psi)
